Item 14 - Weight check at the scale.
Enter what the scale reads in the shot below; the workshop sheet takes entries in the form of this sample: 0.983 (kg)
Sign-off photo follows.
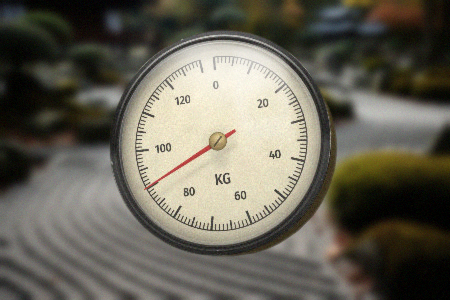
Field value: 90 (kg)
